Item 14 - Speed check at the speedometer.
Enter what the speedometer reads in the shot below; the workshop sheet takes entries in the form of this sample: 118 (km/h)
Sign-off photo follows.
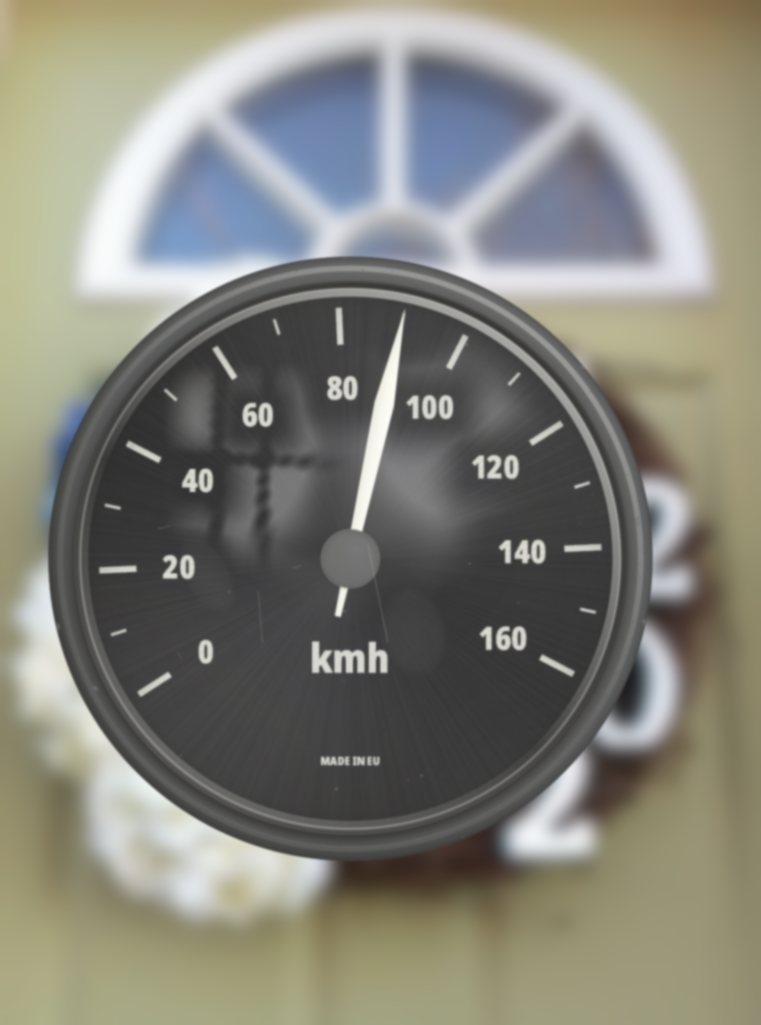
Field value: 90 (km/h)
